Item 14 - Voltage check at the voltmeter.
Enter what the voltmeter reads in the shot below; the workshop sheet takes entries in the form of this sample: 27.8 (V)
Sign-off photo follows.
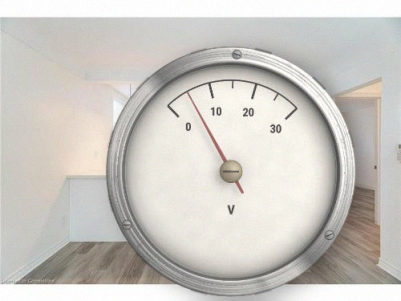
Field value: 5 (V)
